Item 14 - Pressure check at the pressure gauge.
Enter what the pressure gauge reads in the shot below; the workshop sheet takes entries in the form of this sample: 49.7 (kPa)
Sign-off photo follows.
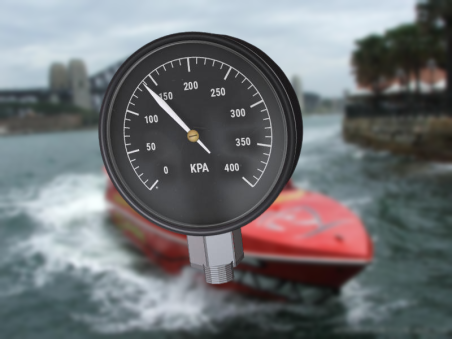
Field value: 140 (kPa)
